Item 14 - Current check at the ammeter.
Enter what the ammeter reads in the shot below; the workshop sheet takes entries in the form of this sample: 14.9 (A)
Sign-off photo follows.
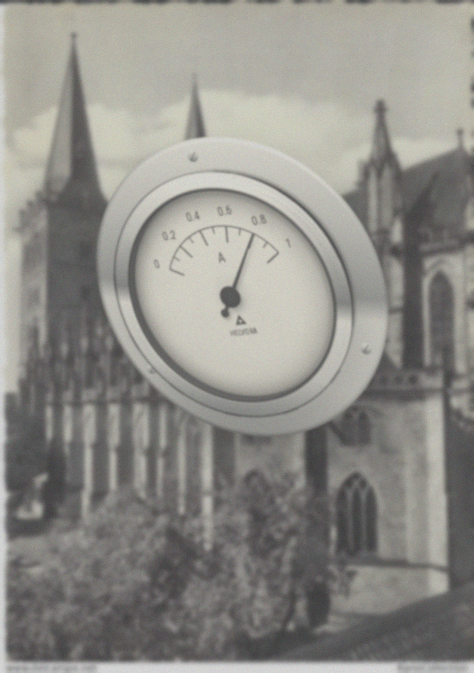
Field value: 0.8 (A)
